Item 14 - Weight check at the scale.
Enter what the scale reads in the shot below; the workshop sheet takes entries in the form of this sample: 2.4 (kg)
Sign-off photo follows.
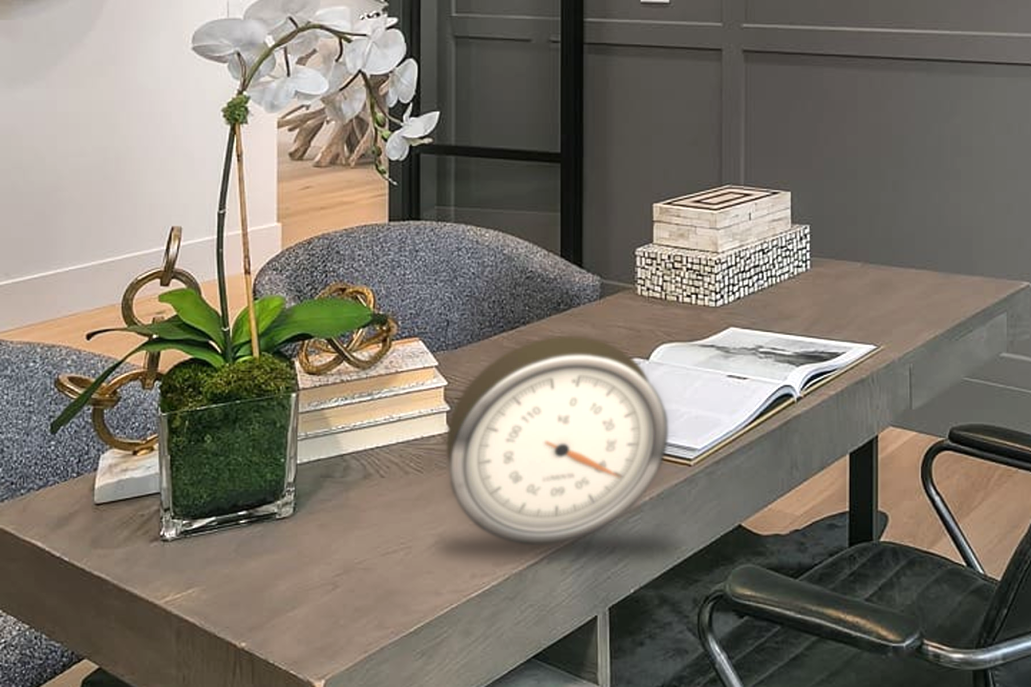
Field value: 40 (kg)
